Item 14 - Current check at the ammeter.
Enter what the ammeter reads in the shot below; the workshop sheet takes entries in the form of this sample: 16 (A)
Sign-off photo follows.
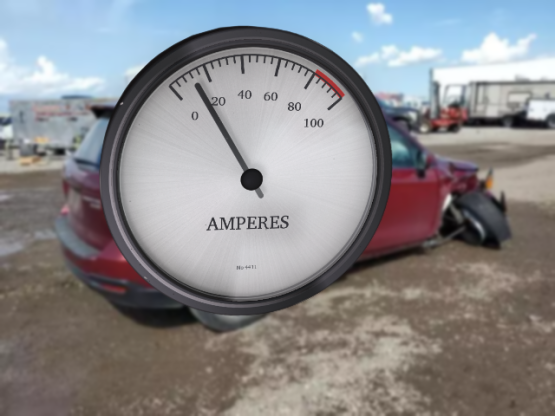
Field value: 12 (A)
